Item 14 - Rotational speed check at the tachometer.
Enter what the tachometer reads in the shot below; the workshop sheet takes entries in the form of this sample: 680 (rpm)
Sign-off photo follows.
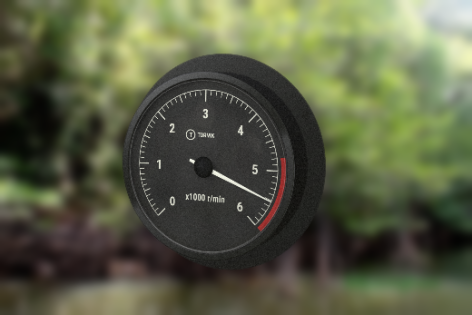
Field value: 5500 (rpm)
